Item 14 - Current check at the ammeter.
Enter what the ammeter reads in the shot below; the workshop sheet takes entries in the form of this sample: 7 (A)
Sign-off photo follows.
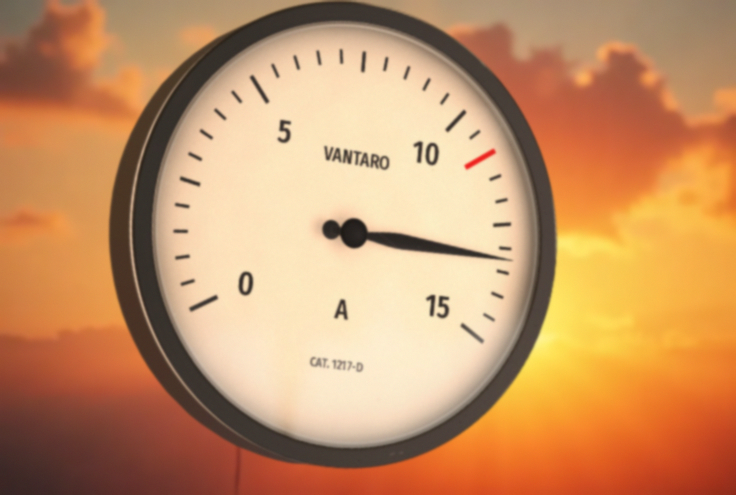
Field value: 13.25 (A)
